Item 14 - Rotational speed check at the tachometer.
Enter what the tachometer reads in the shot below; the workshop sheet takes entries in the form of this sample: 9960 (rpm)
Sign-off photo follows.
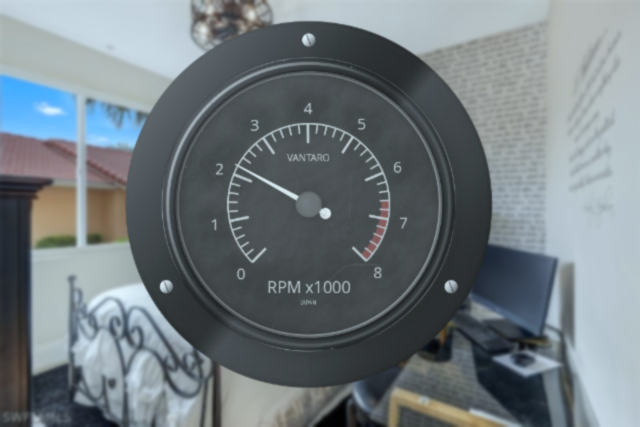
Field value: 2200 (rpm)
